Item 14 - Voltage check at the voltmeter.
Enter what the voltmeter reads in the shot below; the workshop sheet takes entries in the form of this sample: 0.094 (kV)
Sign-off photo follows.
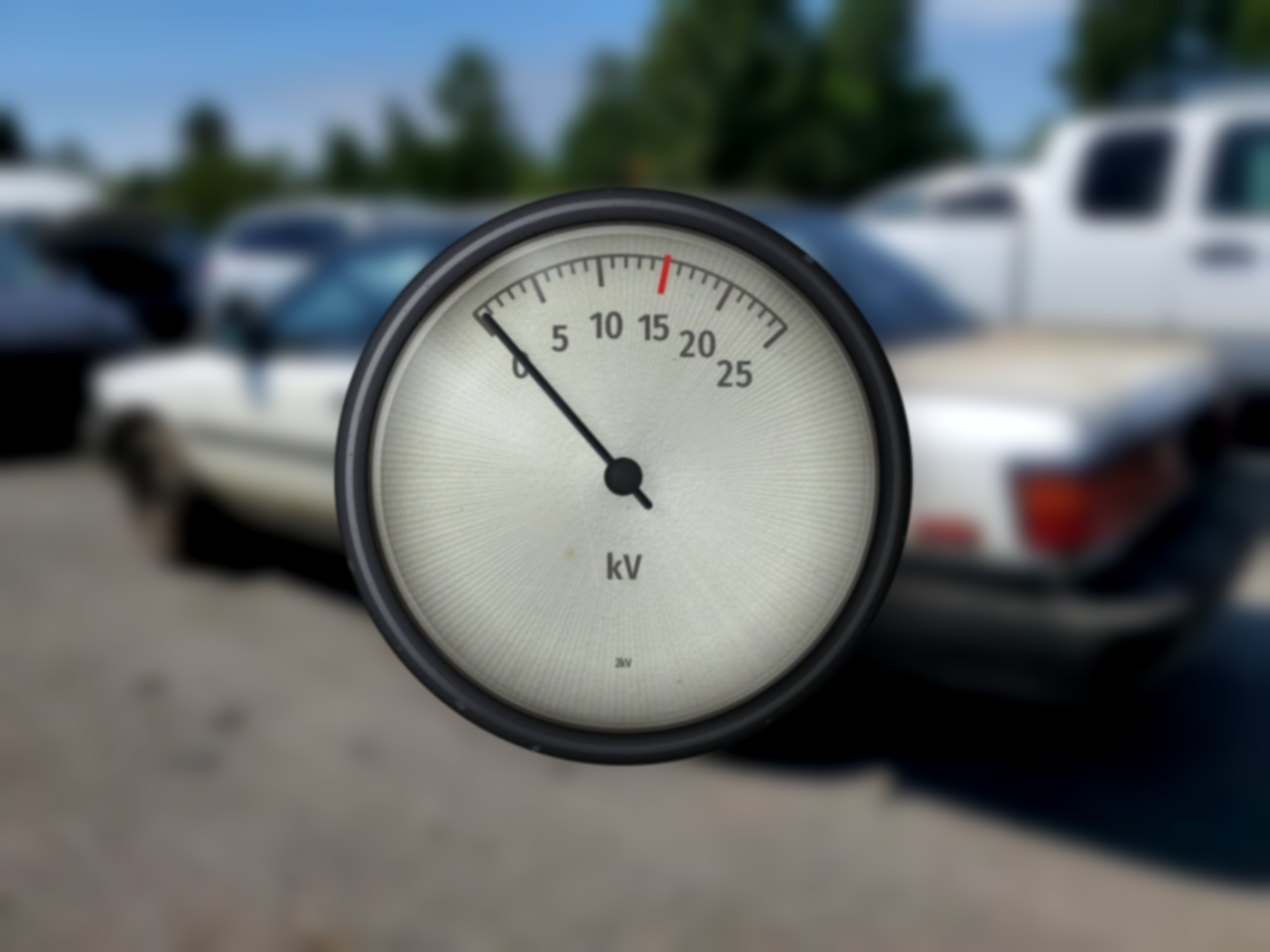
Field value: 0.5 (kV)
